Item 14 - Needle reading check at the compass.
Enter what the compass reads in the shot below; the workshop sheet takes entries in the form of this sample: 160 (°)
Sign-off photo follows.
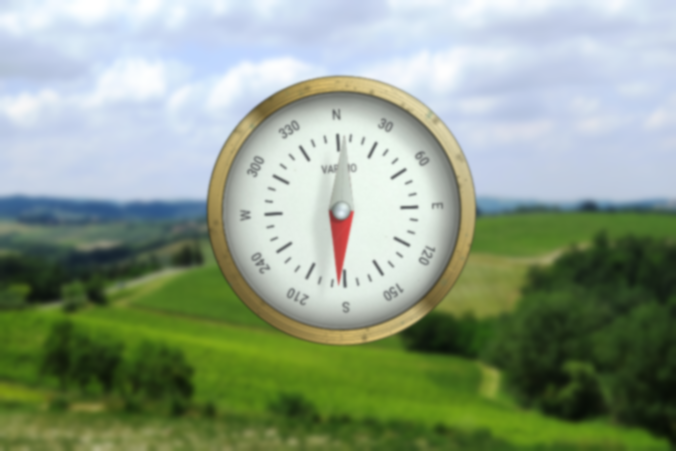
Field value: 185 (°)
